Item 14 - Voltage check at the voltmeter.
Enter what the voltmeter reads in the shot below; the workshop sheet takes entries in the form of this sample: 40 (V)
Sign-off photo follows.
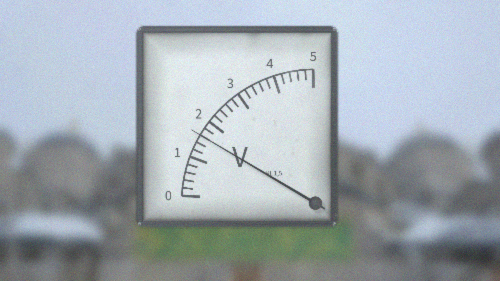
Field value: 1.6 (V)
